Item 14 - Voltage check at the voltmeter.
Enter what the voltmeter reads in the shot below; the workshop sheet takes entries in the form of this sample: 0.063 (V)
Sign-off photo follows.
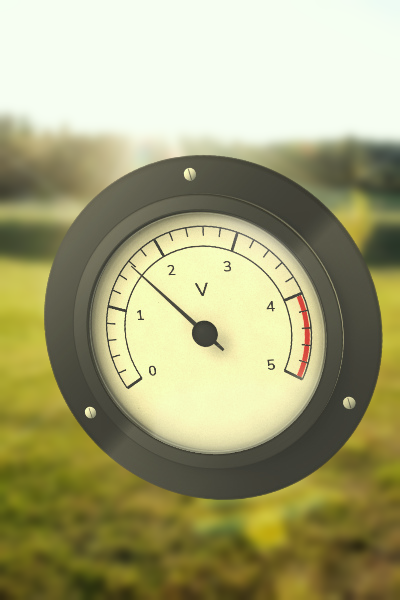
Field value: 1.6 (V)
